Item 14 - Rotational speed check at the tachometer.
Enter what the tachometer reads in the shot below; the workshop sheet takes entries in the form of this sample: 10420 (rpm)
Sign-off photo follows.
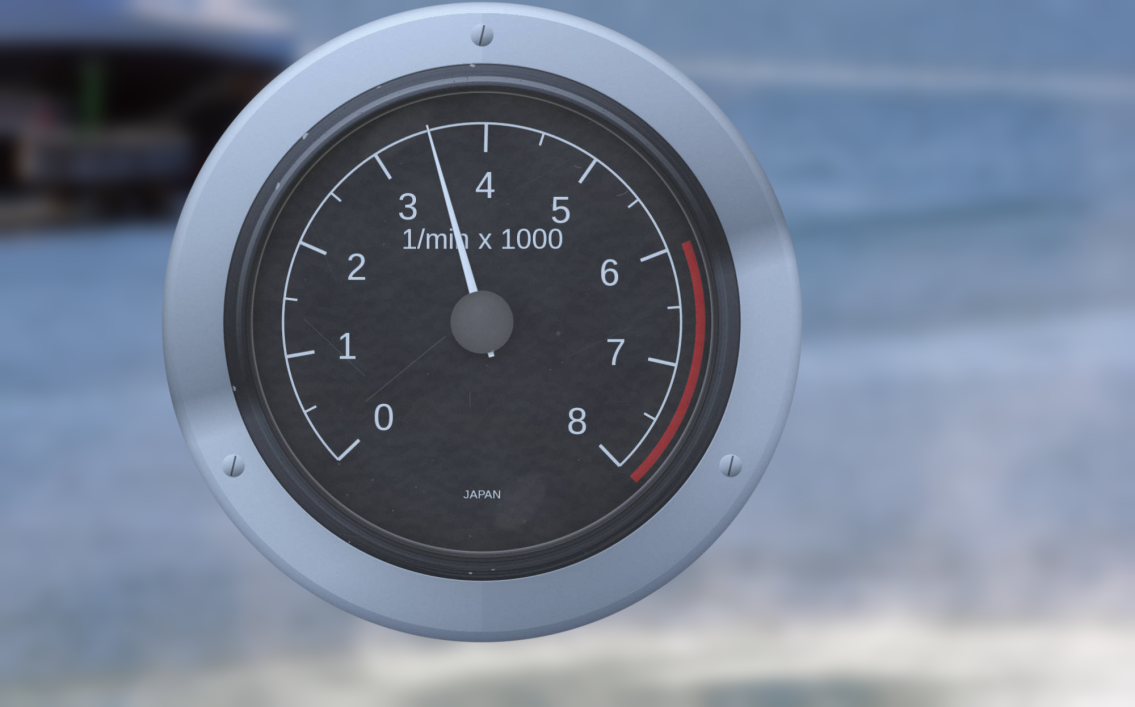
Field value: 3500 (rpm)
